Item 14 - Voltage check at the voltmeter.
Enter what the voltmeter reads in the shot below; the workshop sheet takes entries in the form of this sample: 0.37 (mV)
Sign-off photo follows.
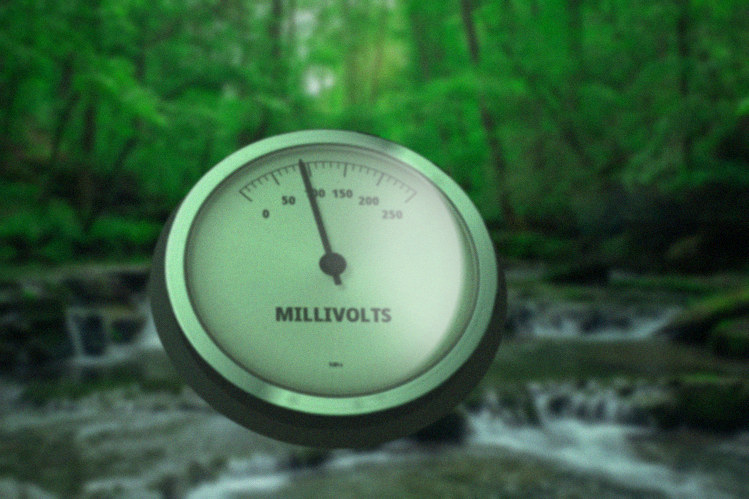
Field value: 90 (mV)
